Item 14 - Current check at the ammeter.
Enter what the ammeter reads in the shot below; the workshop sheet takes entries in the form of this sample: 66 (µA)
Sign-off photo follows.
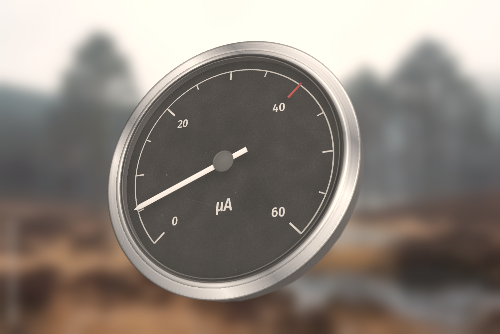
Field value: 5 (µA)
